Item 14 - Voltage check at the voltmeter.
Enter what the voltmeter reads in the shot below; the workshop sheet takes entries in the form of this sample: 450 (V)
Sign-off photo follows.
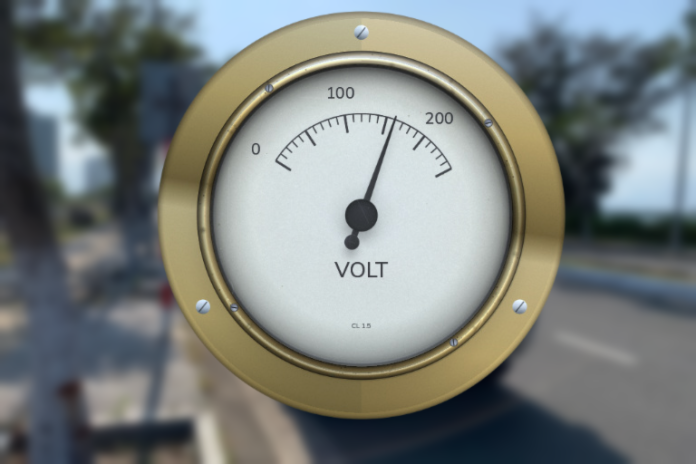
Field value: 160 (V)
